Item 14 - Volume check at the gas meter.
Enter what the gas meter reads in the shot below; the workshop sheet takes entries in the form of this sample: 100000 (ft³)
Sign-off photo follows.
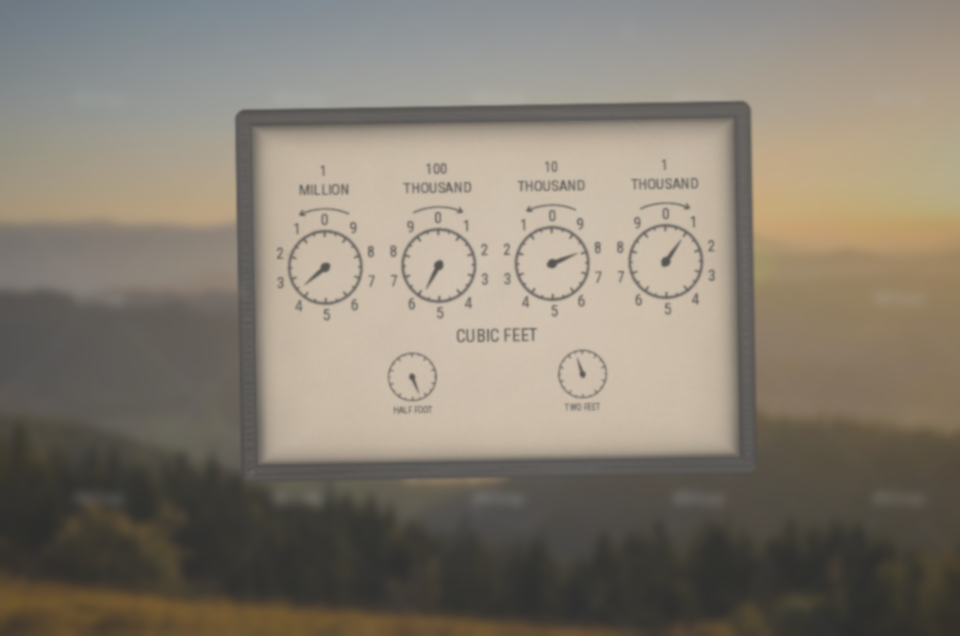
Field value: 358100 (ft³)
